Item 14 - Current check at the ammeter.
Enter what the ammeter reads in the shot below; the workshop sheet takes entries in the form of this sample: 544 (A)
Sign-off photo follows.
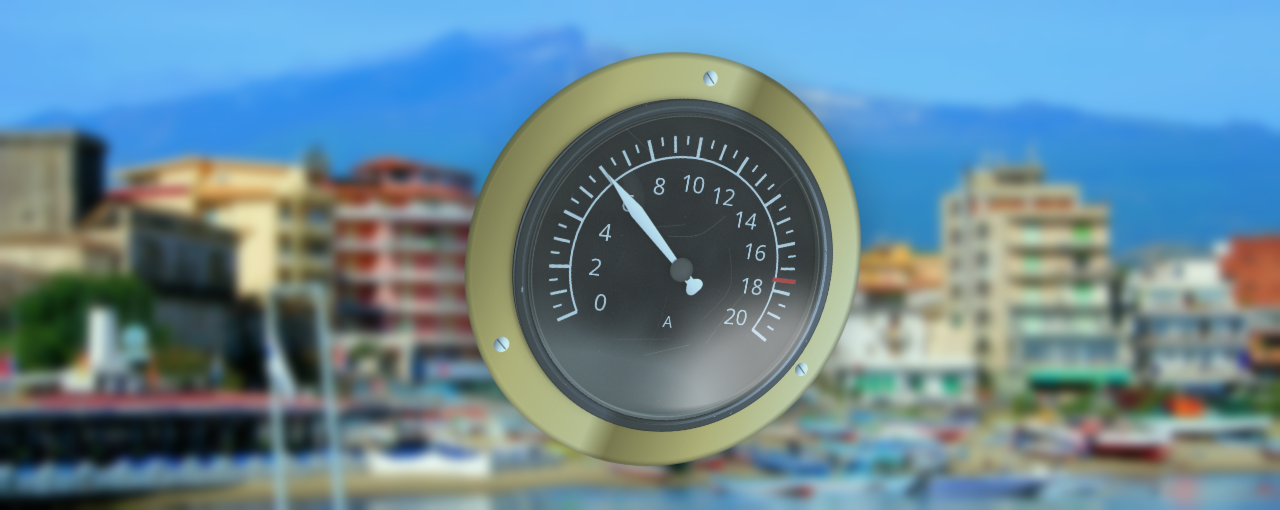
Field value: 6 (A)
